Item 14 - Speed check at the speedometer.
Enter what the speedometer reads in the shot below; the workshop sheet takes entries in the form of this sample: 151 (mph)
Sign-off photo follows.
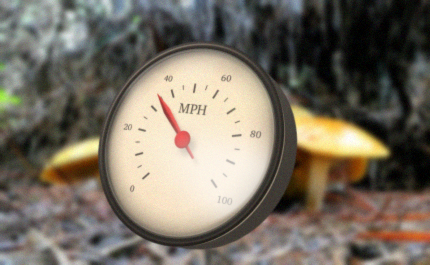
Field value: 35 (mph)
